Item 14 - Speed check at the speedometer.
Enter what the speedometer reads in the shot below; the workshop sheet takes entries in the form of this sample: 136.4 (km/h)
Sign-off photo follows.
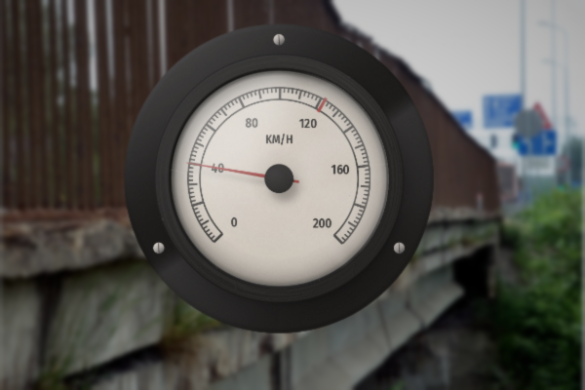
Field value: 40 (km/h)
